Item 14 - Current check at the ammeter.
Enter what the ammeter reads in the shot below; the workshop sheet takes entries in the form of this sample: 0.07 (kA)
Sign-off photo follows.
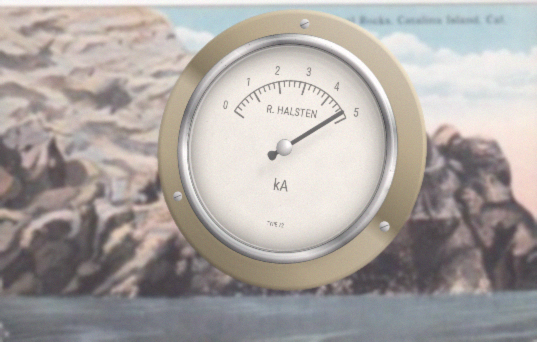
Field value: 4.8 (kA)
